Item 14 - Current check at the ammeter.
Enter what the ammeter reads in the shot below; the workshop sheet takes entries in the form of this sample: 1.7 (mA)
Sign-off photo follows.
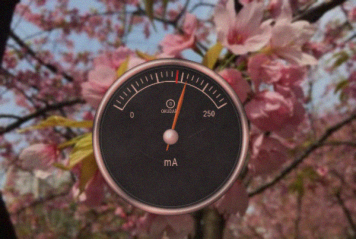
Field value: 160 (mA)
